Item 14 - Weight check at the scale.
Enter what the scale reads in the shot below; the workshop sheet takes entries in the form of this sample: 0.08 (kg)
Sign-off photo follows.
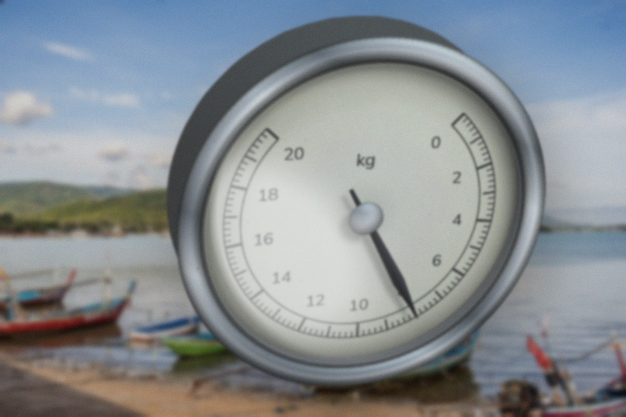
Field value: 8 (kg)
